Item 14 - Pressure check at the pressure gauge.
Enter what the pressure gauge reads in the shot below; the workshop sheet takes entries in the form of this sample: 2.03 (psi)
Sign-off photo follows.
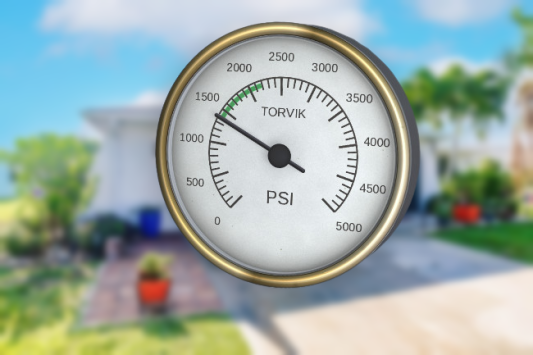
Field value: 1400 (psi)
